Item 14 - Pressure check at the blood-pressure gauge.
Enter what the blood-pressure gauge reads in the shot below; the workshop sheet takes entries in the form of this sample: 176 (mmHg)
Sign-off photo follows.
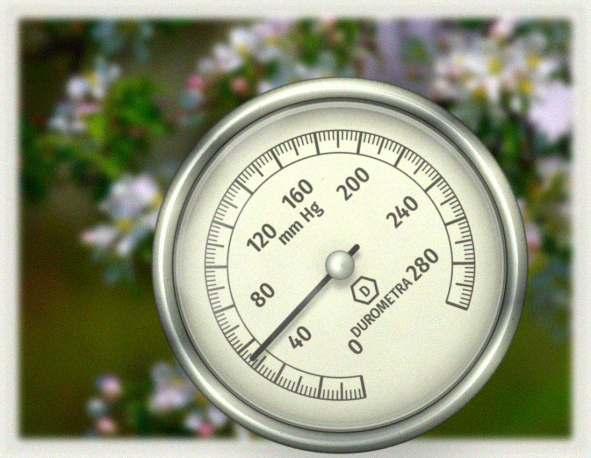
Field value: 54 (mmHg)
